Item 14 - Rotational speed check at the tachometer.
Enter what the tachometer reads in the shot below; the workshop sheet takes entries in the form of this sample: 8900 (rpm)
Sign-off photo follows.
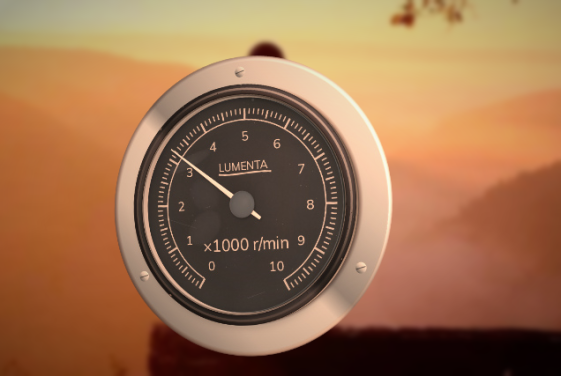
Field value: 3200 (rpm)
